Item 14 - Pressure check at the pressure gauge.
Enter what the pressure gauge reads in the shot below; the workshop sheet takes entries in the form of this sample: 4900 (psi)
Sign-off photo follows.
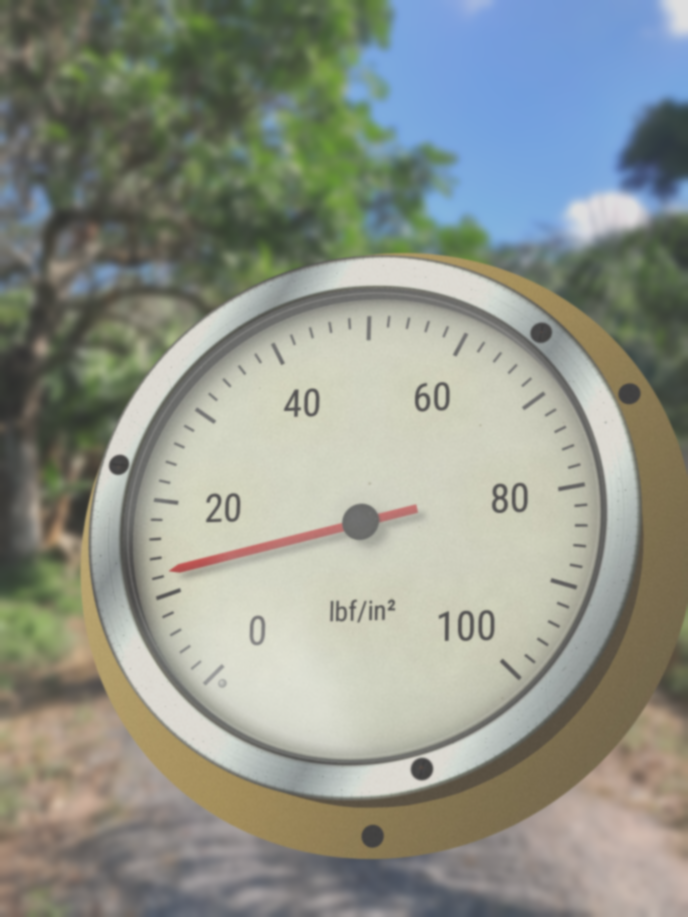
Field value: 12 (psi)
